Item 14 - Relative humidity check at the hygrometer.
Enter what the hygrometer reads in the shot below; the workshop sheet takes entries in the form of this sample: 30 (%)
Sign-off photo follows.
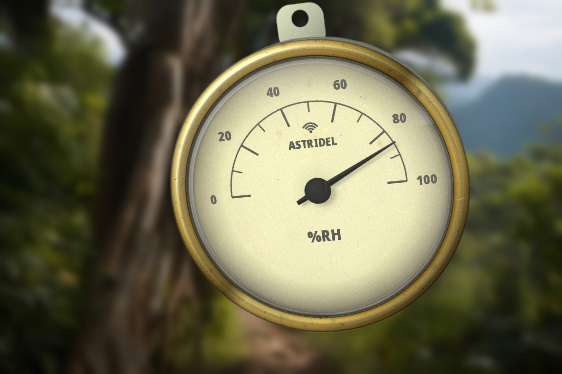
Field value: 85 (%)
